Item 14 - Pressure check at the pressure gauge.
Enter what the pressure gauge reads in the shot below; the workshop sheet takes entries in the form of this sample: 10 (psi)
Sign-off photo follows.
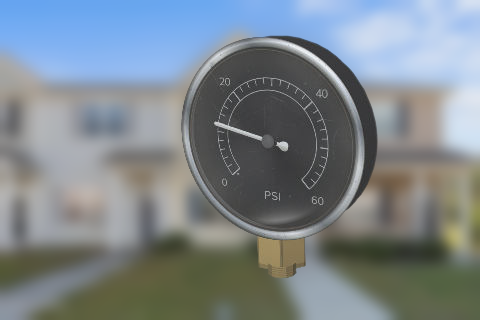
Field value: 12 (psi)
